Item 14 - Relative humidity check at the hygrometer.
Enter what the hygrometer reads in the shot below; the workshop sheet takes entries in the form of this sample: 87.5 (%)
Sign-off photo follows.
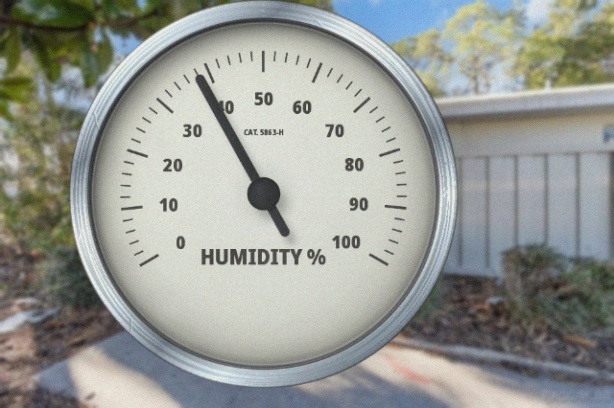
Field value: 38 (%)
